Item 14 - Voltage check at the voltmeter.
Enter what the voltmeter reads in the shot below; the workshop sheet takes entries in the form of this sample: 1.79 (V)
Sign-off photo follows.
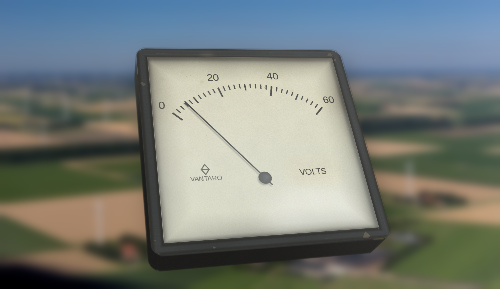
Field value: 6 (V)
